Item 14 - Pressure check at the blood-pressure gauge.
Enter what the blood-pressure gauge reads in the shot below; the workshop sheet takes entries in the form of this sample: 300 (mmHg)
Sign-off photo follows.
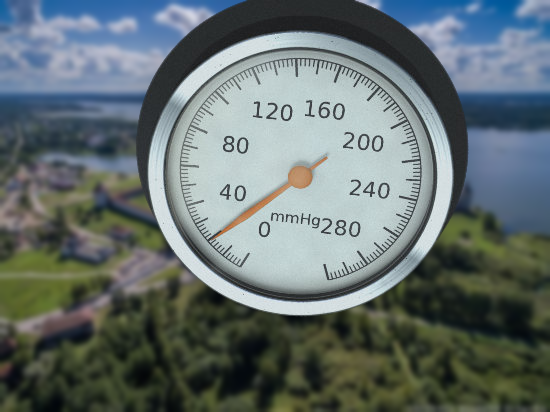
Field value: 20 (mmHg)
